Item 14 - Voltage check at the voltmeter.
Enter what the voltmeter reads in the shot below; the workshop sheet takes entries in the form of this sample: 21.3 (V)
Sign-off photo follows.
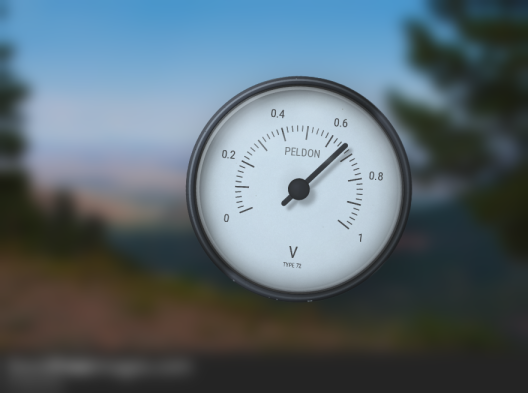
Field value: 0.66 (V)
